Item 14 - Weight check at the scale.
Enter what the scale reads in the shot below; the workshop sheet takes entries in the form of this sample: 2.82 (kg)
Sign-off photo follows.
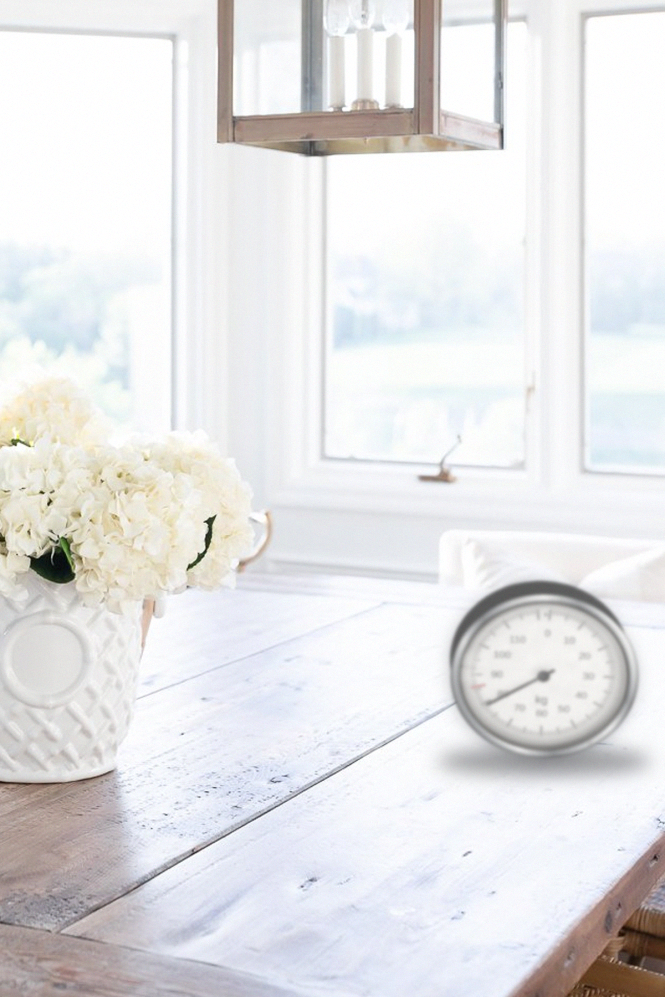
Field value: 80 (kg)
